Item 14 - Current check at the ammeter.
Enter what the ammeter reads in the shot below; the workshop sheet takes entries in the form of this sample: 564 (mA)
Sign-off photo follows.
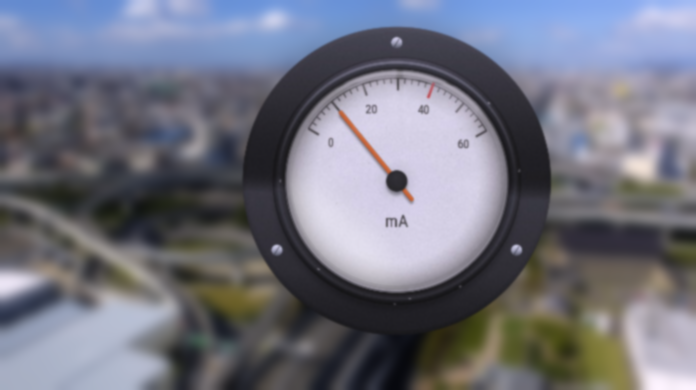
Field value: 10 (mA)
